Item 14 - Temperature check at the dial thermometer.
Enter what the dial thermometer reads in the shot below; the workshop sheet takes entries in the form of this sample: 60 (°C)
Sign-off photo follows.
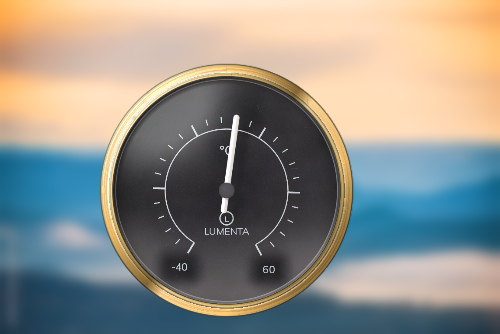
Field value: 12 (°C)
